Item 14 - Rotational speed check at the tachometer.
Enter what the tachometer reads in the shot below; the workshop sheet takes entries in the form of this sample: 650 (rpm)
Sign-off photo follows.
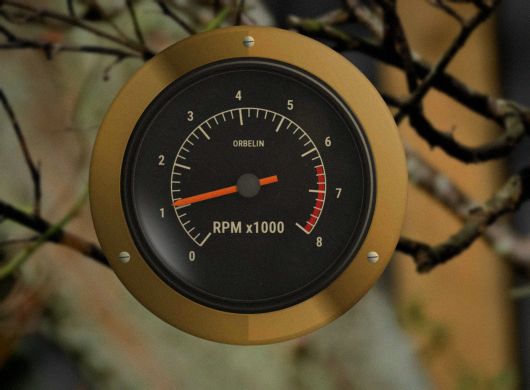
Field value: 1100 (rpm)
